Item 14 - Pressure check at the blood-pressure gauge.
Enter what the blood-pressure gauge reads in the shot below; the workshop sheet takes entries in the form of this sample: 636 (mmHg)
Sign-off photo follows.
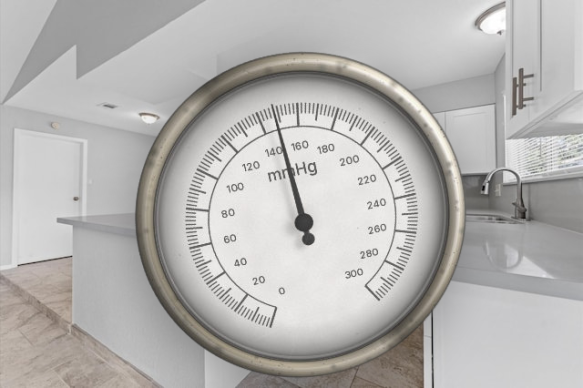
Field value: 148 (mmHg)
